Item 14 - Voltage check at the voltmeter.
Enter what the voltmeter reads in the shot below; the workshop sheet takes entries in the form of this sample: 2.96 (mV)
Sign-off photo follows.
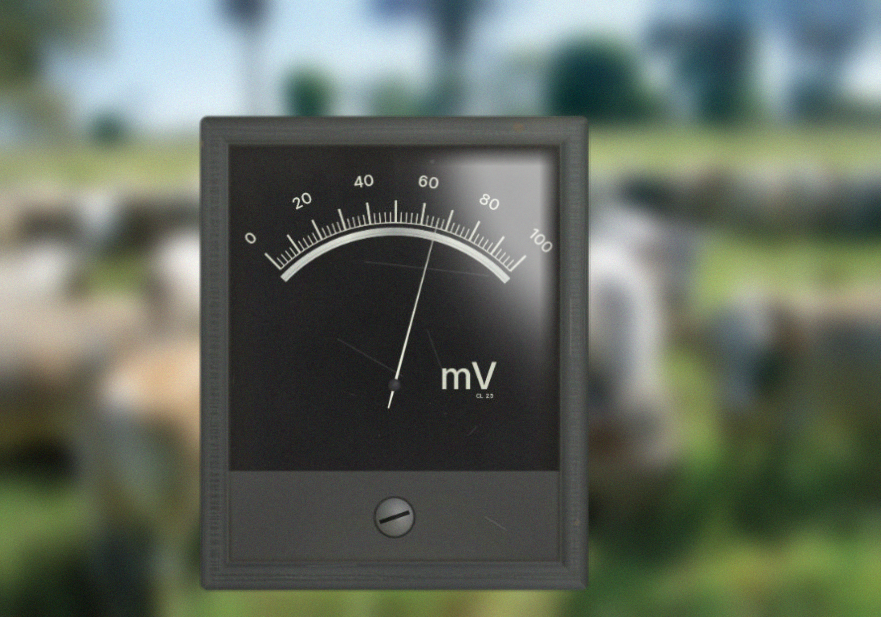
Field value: 66 (mV)
